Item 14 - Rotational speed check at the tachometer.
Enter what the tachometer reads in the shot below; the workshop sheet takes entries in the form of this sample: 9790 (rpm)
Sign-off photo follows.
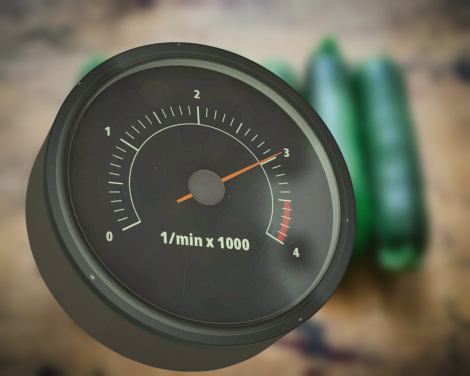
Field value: 3000 (rpm)
